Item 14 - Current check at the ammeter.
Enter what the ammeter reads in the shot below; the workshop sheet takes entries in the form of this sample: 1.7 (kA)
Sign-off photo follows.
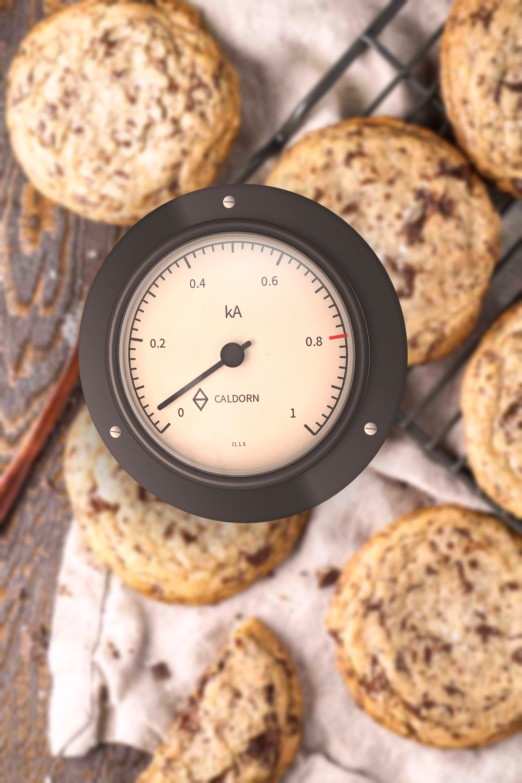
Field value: 0.04 (kA)
